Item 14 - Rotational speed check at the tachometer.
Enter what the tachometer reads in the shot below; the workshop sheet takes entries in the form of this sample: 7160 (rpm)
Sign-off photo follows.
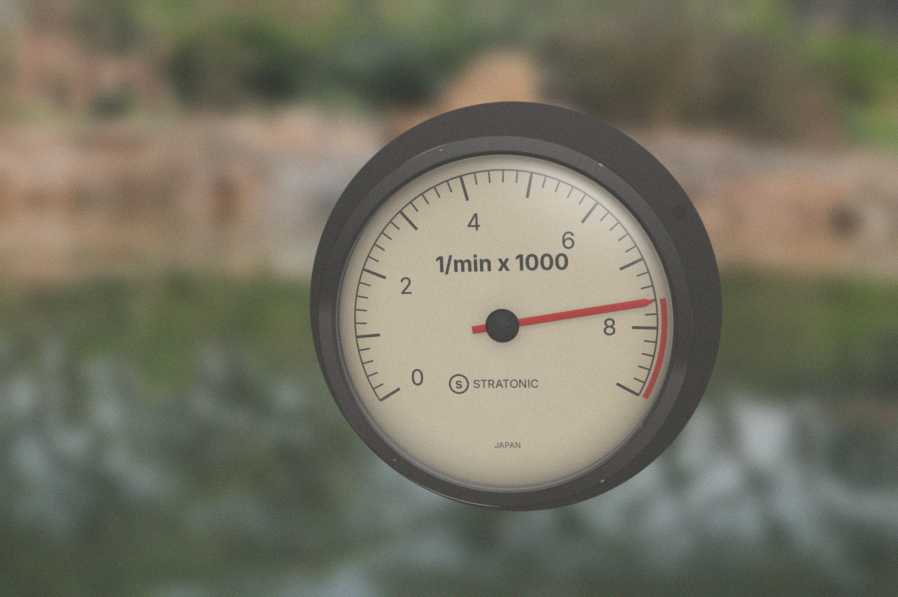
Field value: 7600 (rpm)
